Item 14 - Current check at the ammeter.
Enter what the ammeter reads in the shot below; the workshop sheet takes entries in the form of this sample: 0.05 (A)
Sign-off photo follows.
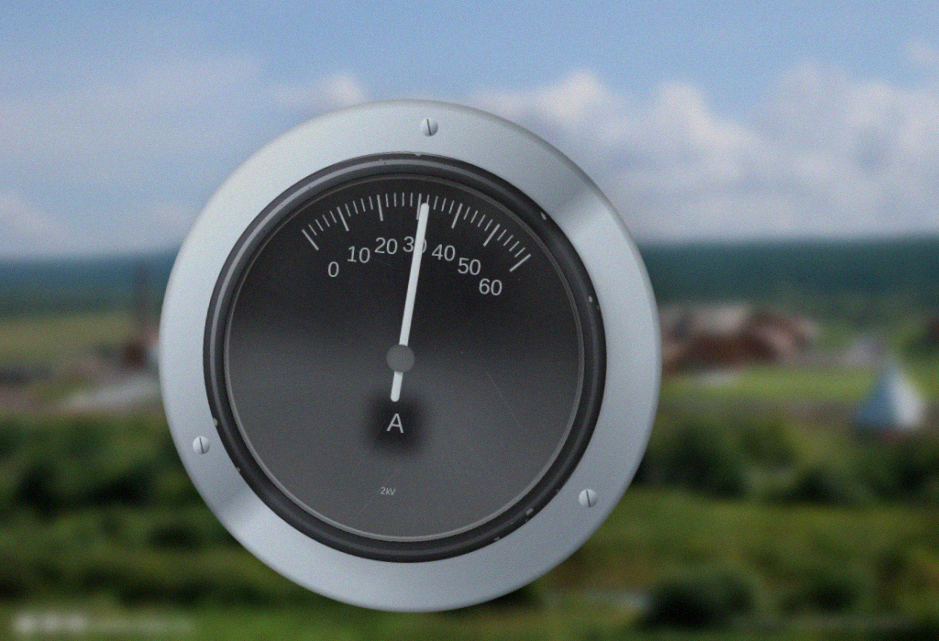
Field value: 32 (A)
